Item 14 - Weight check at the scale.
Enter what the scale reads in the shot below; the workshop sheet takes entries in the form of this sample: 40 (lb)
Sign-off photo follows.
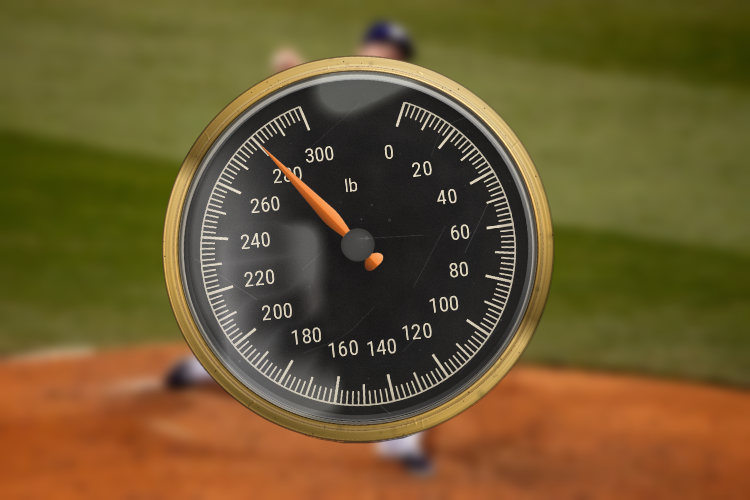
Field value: 280 (lb)
